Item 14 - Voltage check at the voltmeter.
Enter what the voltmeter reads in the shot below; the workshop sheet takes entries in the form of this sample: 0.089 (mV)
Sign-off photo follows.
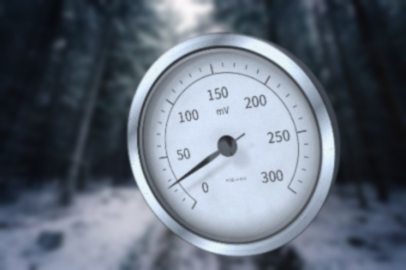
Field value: 25 (mV)
